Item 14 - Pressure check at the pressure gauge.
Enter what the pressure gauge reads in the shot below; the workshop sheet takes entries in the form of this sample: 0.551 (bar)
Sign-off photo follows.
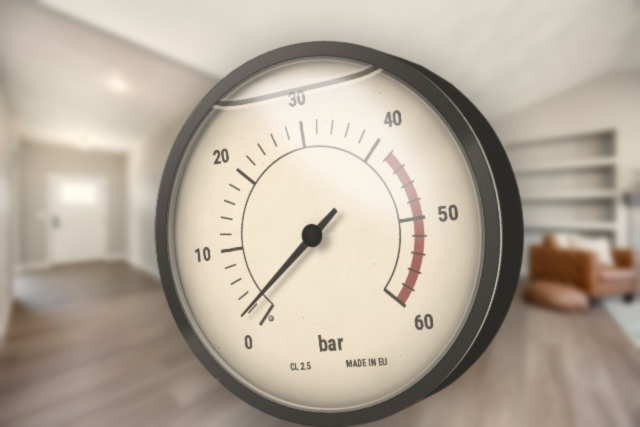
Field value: 2 (bar)
